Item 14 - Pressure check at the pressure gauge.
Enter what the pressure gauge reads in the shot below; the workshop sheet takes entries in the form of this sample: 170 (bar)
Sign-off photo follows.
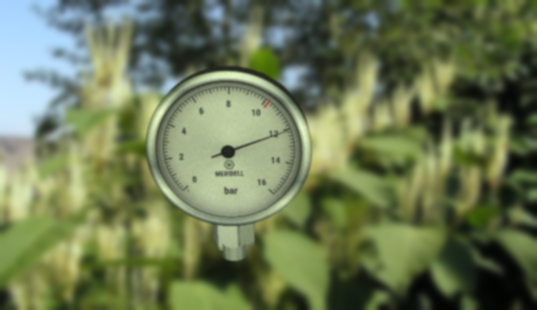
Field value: 12 (bar)
